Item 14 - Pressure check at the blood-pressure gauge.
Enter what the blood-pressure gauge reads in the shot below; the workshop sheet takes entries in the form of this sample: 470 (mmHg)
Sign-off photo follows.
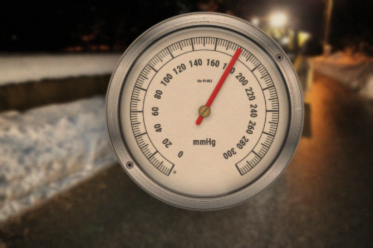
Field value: 180 (mmHg)
